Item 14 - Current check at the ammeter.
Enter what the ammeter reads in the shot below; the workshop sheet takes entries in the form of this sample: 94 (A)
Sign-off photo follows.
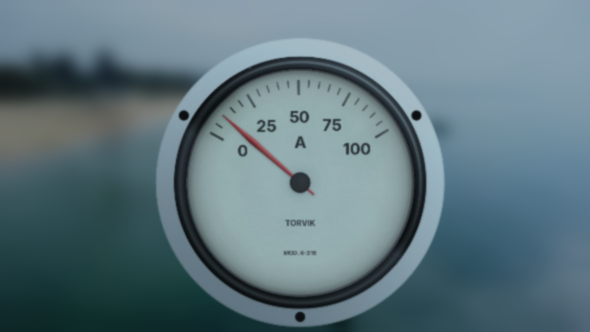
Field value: 10 (A)
